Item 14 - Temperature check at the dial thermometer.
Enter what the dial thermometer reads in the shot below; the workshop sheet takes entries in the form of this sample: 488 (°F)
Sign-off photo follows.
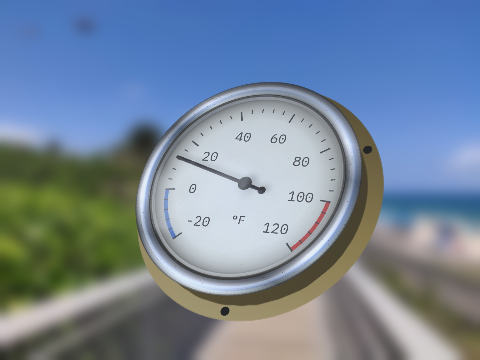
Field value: 12 (°F)
